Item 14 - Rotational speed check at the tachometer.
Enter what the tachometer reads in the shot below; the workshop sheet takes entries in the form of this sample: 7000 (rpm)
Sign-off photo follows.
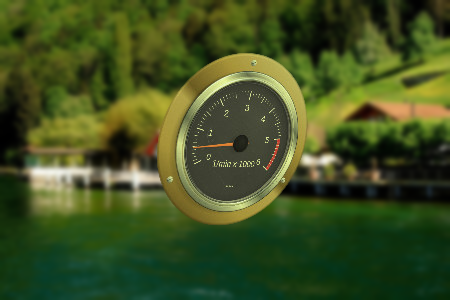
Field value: 500 (rpm)
